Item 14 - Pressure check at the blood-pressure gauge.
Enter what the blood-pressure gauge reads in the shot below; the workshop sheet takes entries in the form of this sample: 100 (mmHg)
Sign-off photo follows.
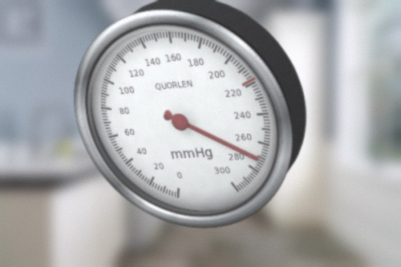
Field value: 270 (mmHg)
